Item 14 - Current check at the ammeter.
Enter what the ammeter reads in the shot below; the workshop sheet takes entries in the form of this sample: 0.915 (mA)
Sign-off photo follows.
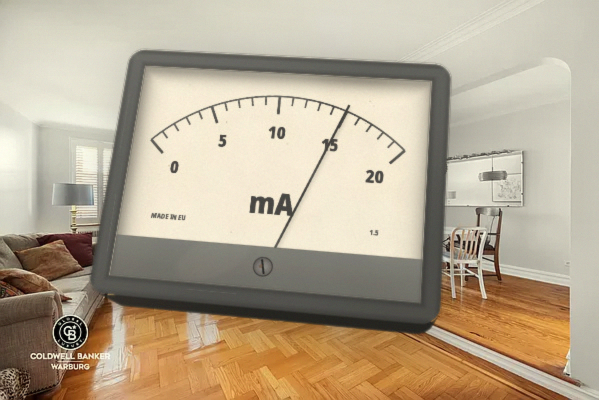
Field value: 15 (mA)
